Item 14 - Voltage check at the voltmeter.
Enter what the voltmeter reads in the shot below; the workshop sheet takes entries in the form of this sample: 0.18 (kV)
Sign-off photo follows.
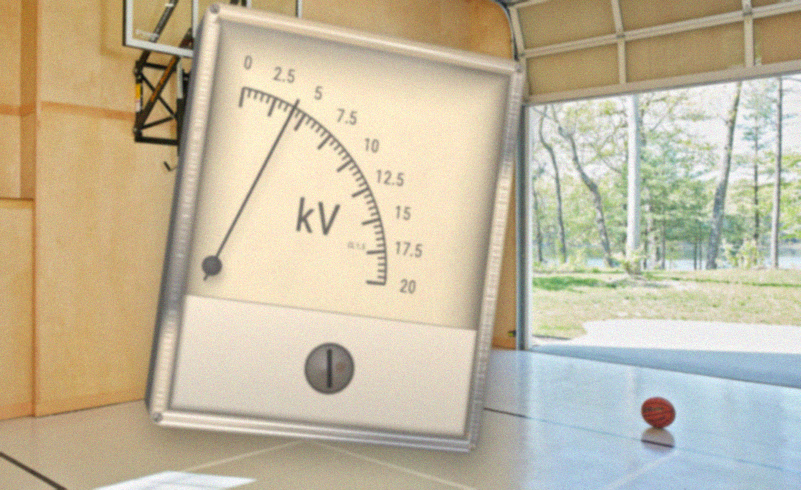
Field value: 4 (kV)
